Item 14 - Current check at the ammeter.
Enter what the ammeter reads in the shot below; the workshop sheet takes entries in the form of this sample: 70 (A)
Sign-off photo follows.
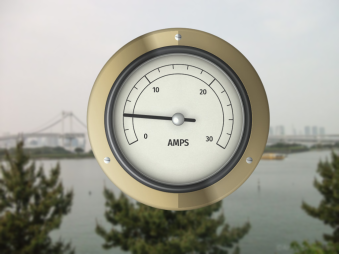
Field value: 4 (A)
